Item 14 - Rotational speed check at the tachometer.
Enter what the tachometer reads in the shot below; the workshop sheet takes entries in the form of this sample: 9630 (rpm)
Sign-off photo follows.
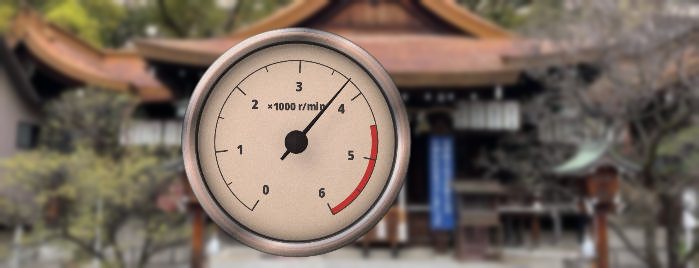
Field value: 3750 (rpm)
